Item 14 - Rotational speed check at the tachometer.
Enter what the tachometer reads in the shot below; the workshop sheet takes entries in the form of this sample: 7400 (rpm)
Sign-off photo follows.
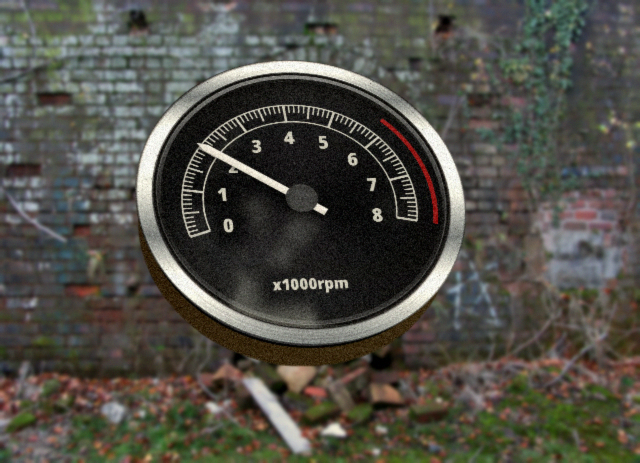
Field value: 2000 (rpm)
